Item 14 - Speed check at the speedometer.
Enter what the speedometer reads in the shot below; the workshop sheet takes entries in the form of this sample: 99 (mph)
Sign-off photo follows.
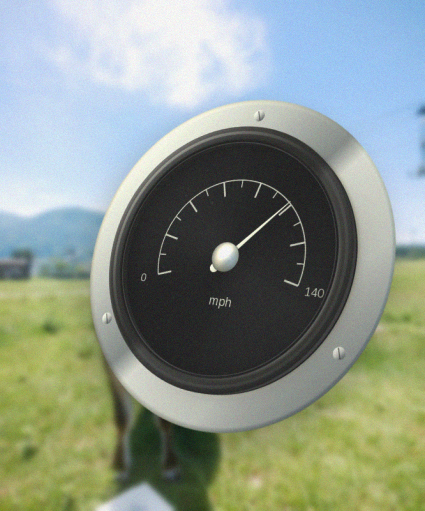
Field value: 100 (mph)
